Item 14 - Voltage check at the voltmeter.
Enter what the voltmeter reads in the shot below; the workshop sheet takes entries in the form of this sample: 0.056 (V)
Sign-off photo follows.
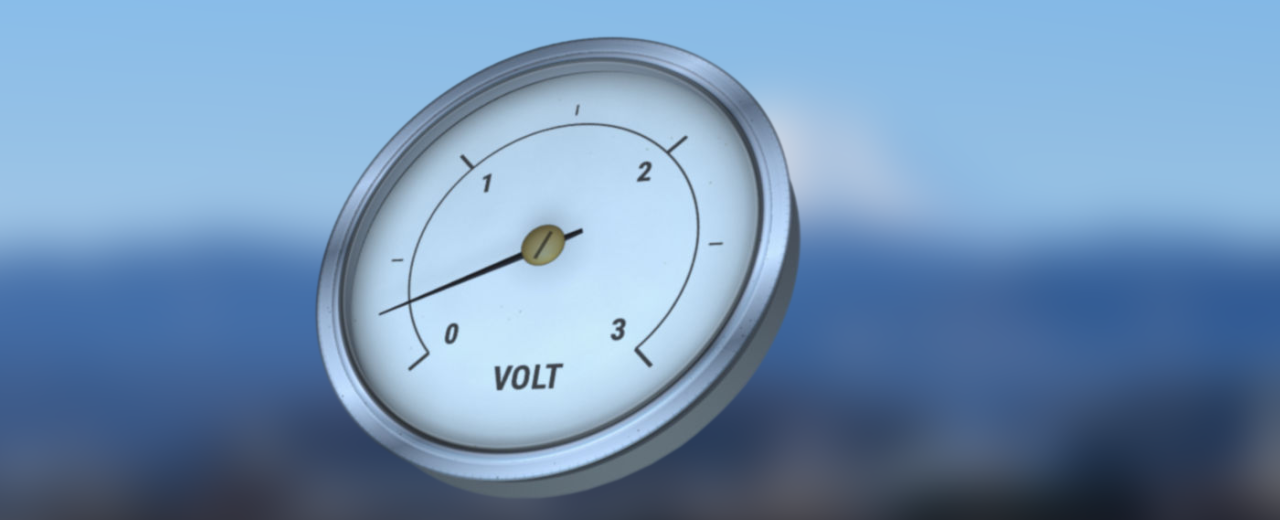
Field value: 0.25 (V)
